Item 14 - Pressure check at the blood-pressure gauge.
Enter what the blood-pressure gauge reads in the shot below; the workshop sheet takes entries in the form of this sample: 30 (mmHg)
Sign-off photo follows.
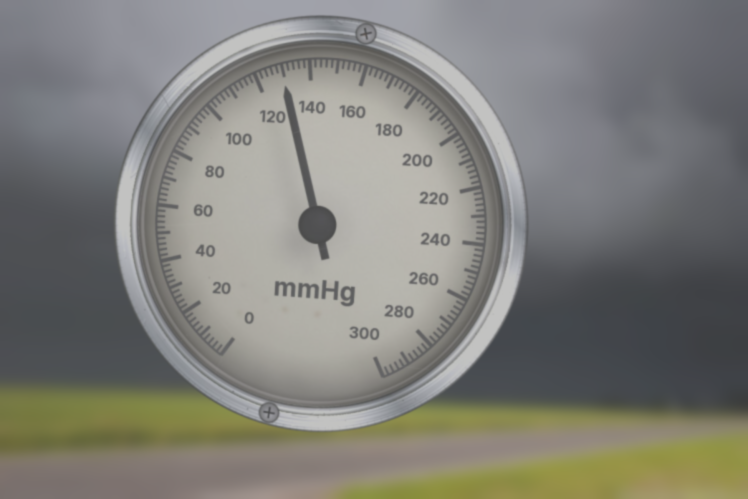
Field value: 130 (mmHg)
